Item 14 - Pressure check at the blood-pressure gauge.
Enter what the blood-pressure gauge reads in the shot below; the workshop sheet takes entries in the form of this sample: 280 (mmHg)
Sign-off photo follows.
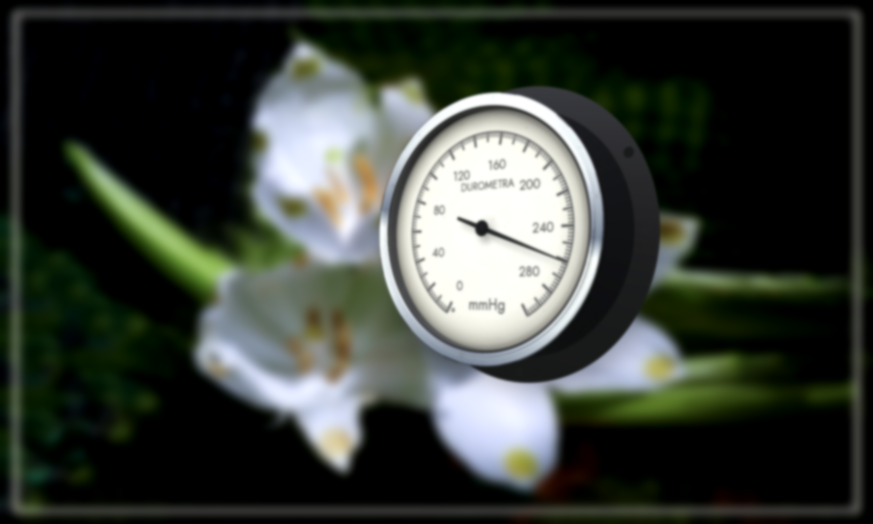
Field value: 260 (mmHg)
